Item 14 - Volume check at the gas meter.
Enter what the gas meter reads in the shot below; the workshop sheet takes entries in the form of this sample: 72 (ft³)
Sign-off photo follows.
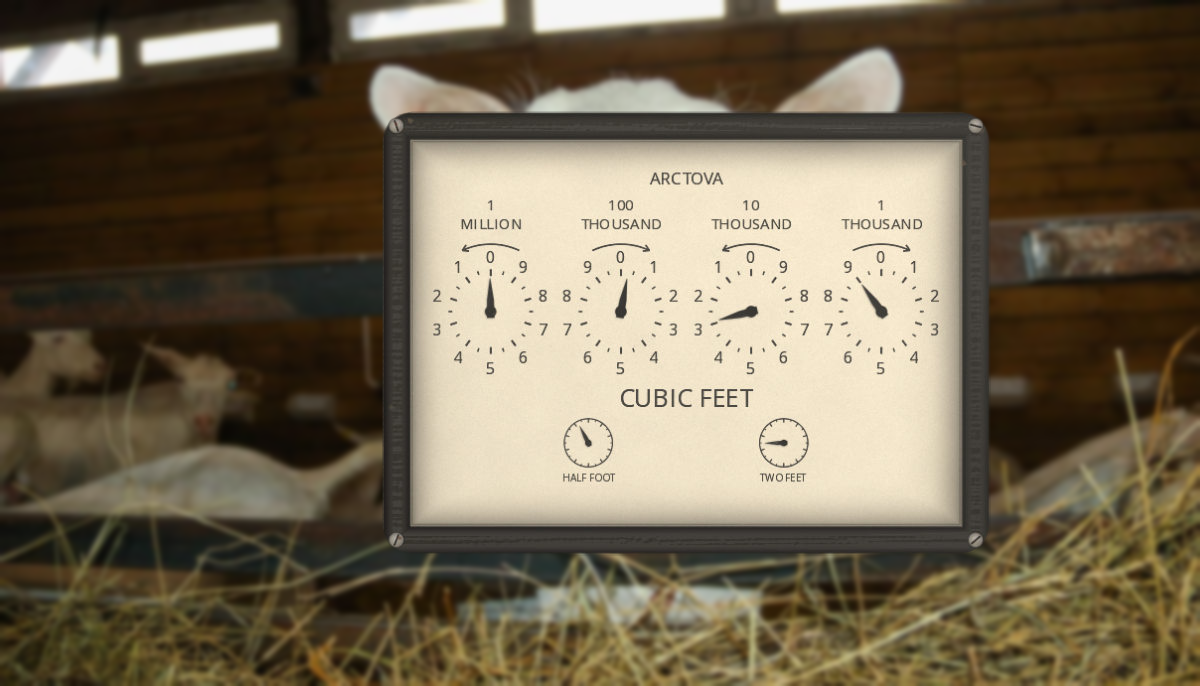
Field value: 2900 (ft³)
